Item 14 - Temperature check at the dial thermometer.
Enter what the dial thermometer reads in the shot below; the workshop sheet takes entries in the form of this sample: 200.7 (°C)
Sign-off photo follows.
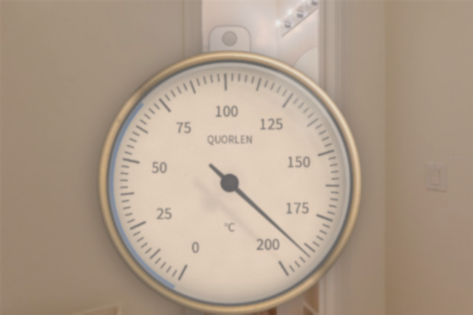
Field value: 190 (°C)
